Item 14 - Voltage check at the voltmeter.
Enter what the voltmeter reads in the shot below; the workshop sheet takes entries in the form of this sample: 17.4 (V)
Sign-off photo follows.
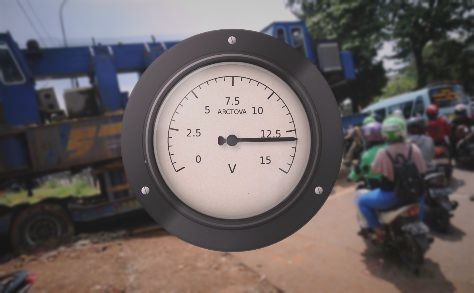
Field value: 13 (V)
